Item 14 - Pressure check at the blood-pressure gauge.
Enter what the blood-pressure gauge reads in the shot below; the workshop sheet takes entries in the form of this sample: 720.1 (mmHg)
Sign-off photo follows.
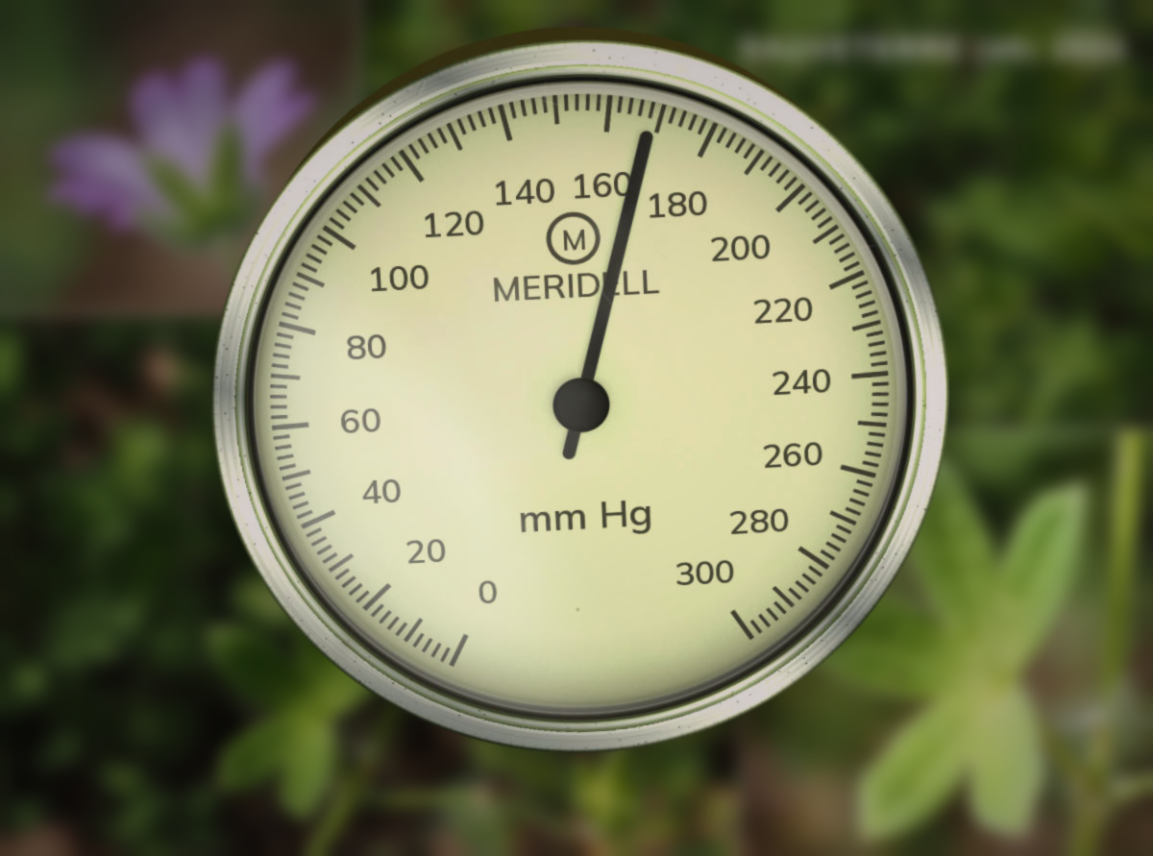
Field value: 168 (mmHg)
